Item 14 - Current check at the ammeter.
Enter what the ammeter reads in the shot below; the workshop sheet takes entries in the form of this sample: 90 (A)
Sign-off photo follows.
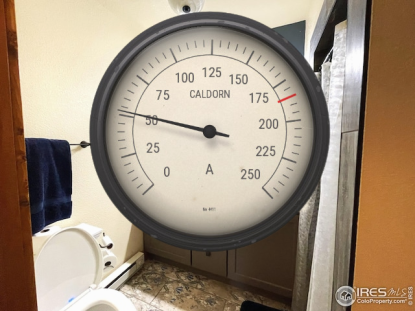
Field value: 52.5 (A)
